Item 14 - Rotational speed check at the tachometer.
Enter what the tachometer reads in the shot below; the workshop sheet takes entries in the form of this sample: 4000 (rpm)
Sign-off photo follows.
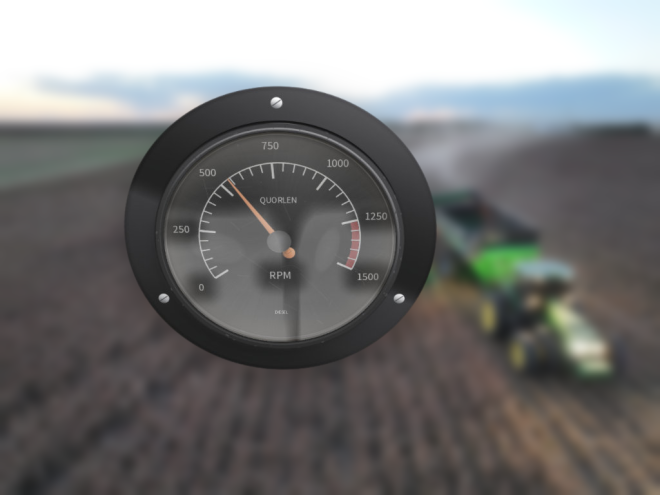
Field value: 550 (rpm)
